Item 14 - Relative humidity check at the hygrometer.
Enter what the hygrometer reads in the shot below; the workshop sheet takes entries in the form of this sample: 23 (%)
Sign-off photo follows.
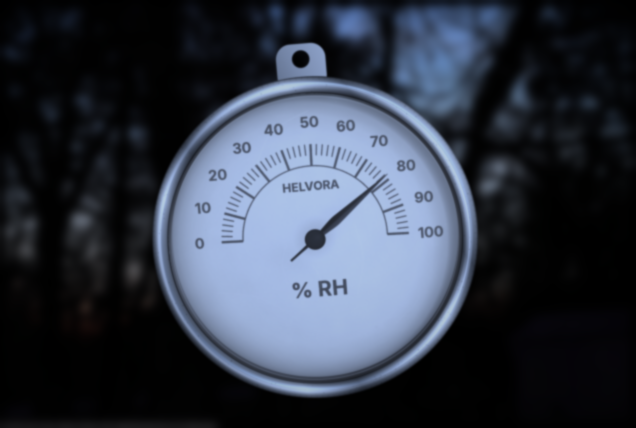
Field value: 78 (%)
